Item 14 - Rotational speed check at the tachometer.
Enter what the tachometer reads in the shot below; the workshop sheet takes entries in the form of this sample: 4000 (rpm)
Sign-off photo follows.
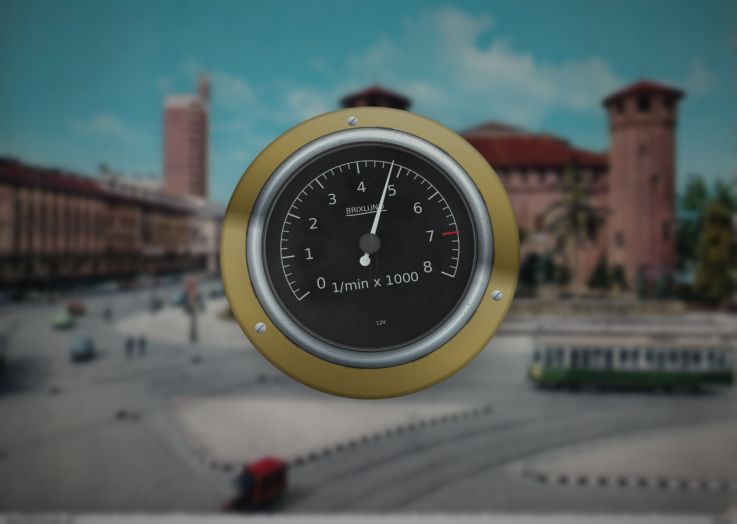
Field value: 4800 (rpm)
